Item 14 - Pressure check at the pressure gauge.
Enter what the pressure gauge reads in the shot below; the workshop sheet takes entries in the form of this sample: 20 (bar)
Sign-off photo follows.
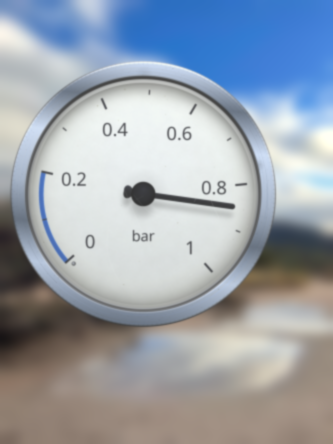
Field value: 0.85 (bar)
